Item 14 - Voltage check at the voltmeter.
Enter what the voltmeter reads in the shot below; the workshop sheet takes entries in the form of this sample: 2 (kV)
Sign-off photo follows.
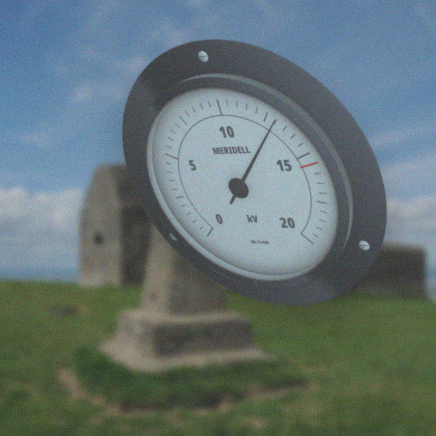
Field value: 13 (kV)
